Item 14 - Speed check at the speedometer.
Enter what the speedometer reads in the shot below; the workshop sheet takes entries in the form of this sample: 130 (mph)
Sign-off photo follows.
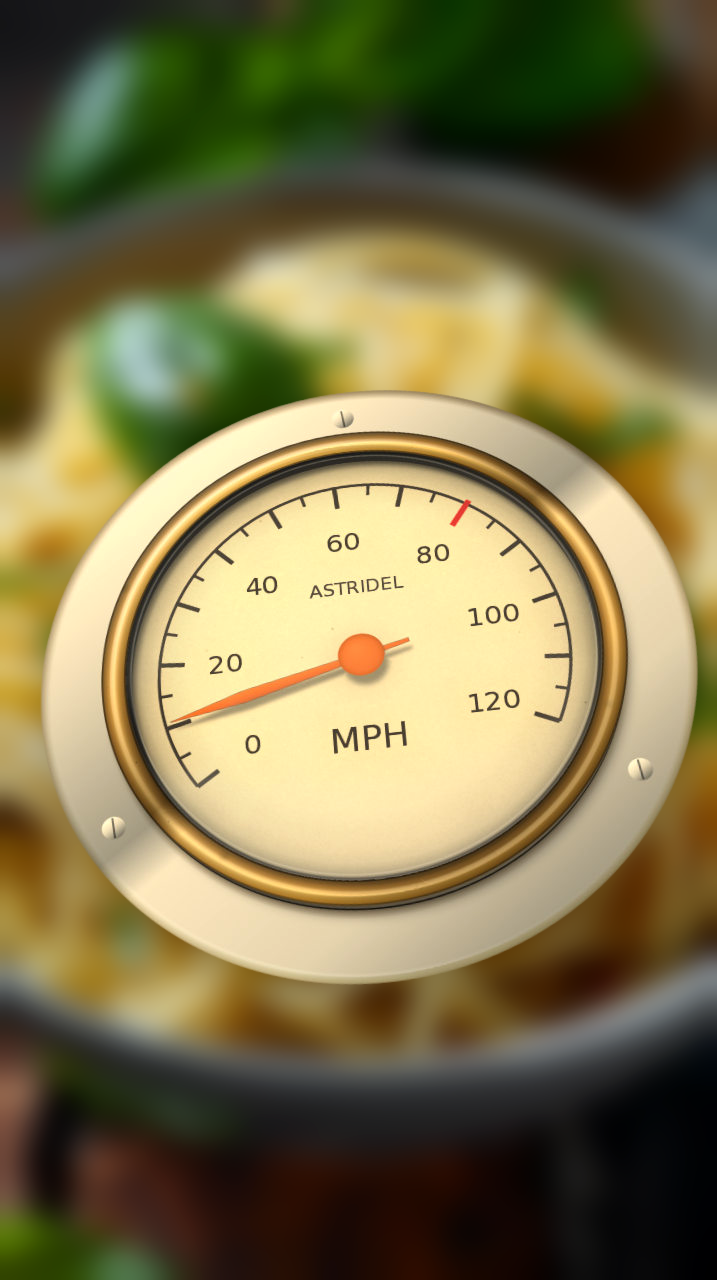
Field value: 10 (mph)
